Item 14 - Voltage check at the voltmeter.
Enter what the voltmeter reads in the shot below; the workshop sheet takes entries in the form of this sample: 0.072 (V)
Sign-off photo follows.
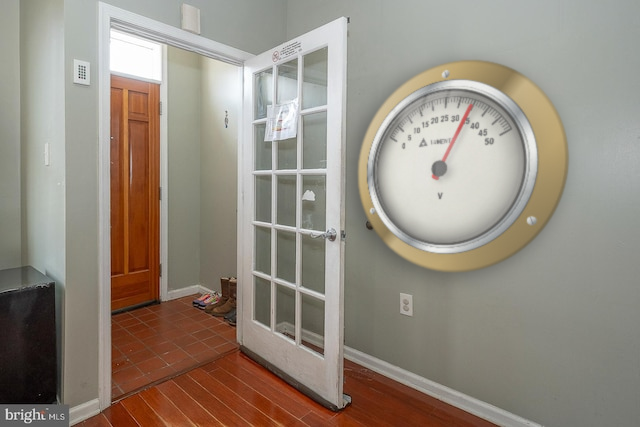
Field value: 35 (V)
